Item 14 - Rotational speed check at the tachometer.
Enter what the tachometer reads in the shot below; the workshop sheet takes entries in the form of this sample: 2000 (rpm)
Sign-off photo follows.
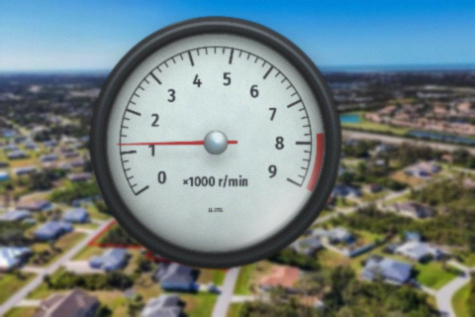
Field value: 1200 (rpm)
